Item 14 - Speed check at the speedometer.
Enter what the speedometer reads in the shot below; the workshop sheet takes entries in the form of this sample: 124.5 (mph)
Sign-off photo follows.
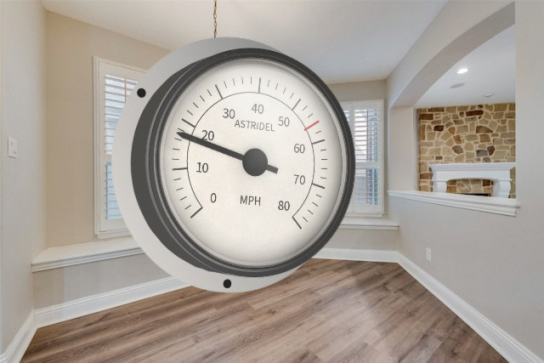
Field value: 17 (mph)
